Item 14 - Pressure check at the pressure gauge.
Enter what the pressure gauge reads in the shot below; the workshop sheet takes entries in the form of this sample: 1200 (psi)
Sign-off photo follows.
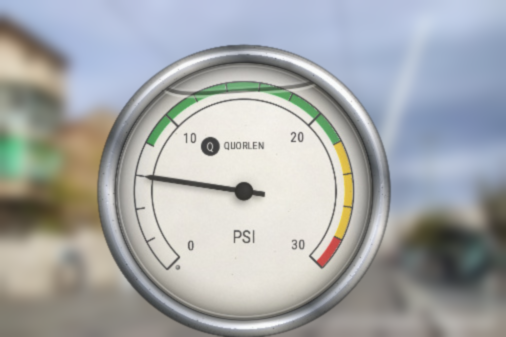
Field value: 6 (psi)
